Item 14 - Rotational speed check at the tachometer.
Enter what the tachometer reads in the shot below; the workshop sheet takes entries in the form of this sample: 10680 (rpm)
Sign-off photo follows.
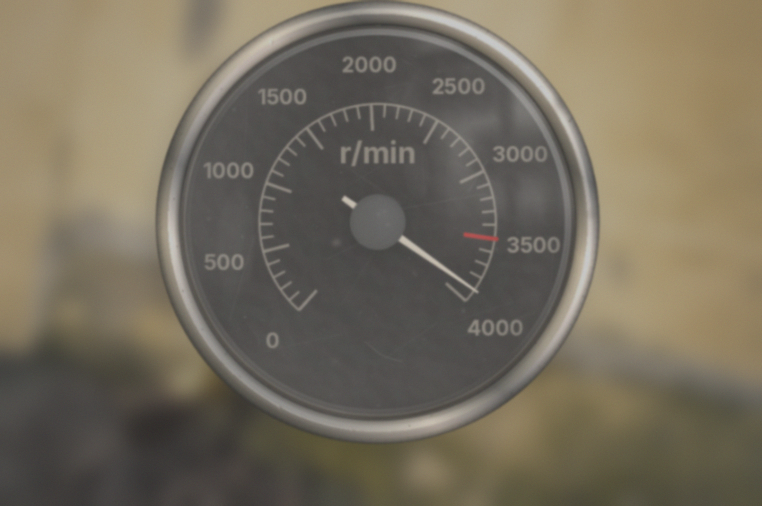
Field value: 3900 (rpm)
